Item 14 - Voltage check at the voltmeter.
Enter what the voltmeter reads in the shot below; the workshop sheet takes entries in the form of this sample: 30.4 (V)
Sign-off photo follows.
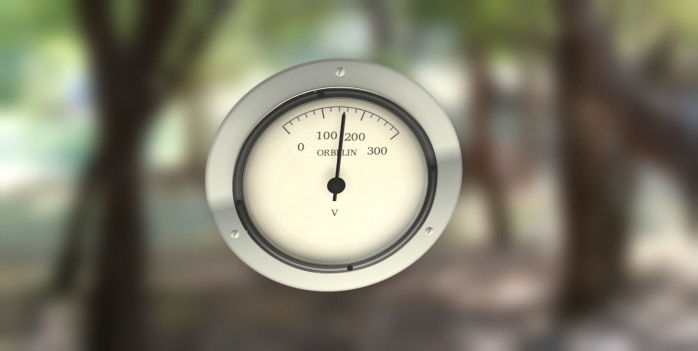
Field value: 150 (V)
